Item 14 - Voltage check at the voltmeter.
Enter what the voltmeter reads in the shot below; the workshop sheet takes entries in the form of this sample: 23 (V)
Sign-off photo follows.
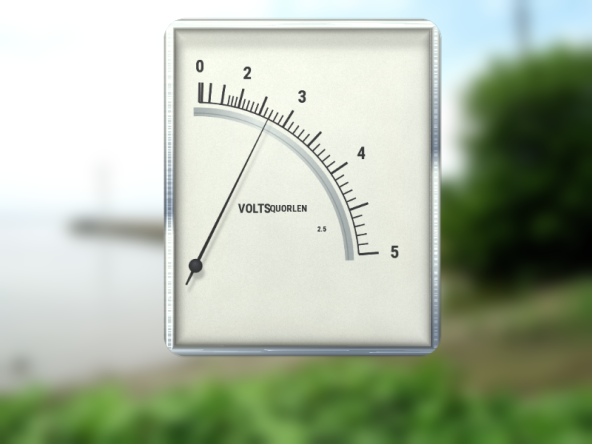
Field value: 2.7 (V)
